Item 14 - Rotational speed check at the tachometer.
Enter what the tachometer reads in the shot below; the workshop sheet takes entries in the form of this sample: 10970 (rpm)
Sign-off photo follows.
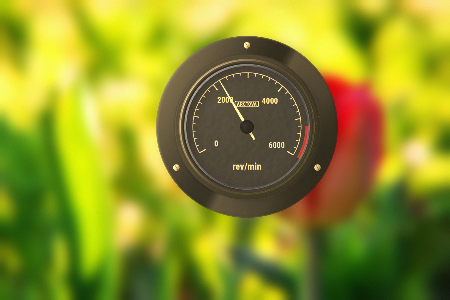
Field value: 2200 (rpm)
